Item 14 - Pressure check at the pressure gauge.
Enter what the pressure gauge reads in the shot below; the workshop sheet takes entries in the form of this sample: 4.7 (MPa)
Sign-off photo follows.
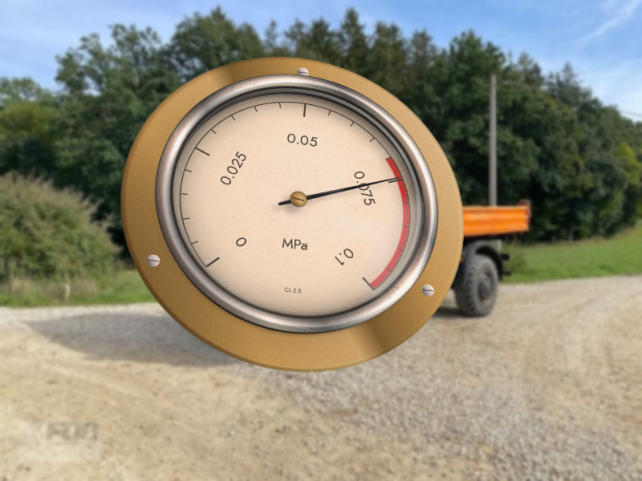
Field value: 0.075 (MPa)
